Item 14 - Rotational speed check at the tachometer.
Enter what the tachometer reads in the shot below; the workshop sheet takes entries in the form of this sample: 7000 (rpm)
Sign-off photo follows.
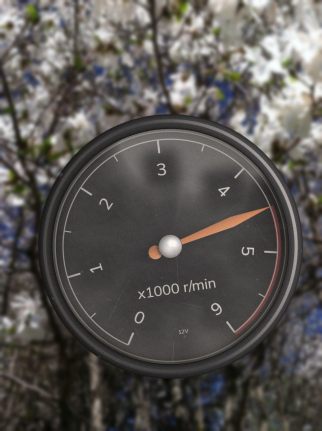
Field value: 4500 (rpm)
